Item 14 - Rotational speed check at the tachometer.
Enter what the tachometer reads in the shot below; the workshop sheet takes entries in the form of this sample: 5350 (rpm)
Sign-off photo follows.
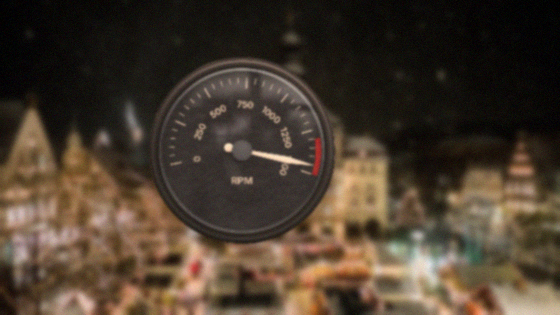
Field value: 1450 (rpm)
